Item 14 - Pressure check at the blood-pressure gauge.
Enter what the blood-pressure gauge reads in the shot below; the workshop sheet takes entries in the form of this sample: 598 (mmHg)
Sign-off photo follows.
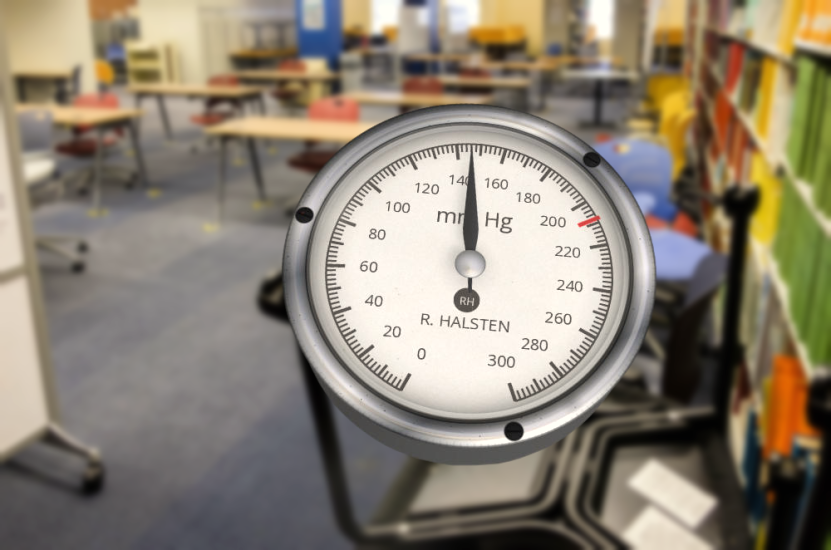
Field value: 146 (mmHg)
